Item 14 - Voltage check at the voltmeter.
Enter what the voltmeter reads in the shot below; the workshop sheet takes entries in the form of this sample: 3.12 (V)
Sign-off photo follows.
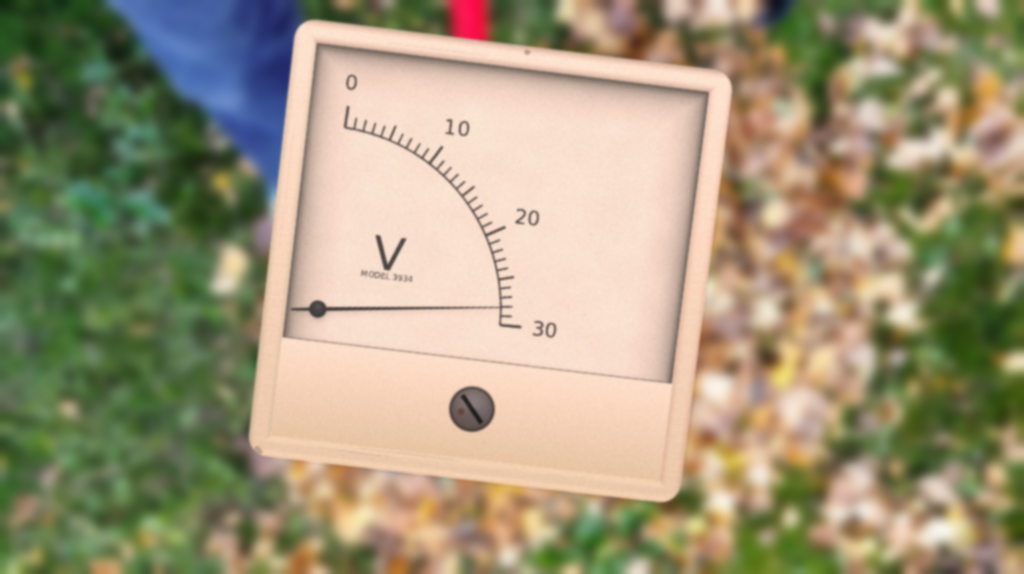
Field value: 28 (V)
